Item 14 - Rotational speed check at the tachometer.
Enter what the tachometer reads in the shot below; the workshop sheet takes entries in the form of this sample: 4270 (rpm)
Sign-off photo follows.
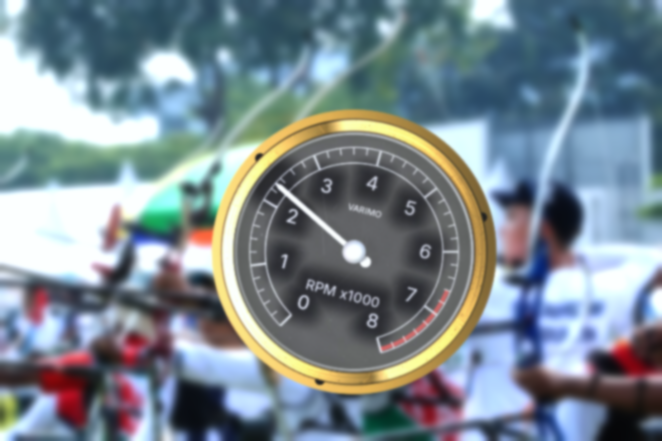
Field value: 2300 (rpm)
